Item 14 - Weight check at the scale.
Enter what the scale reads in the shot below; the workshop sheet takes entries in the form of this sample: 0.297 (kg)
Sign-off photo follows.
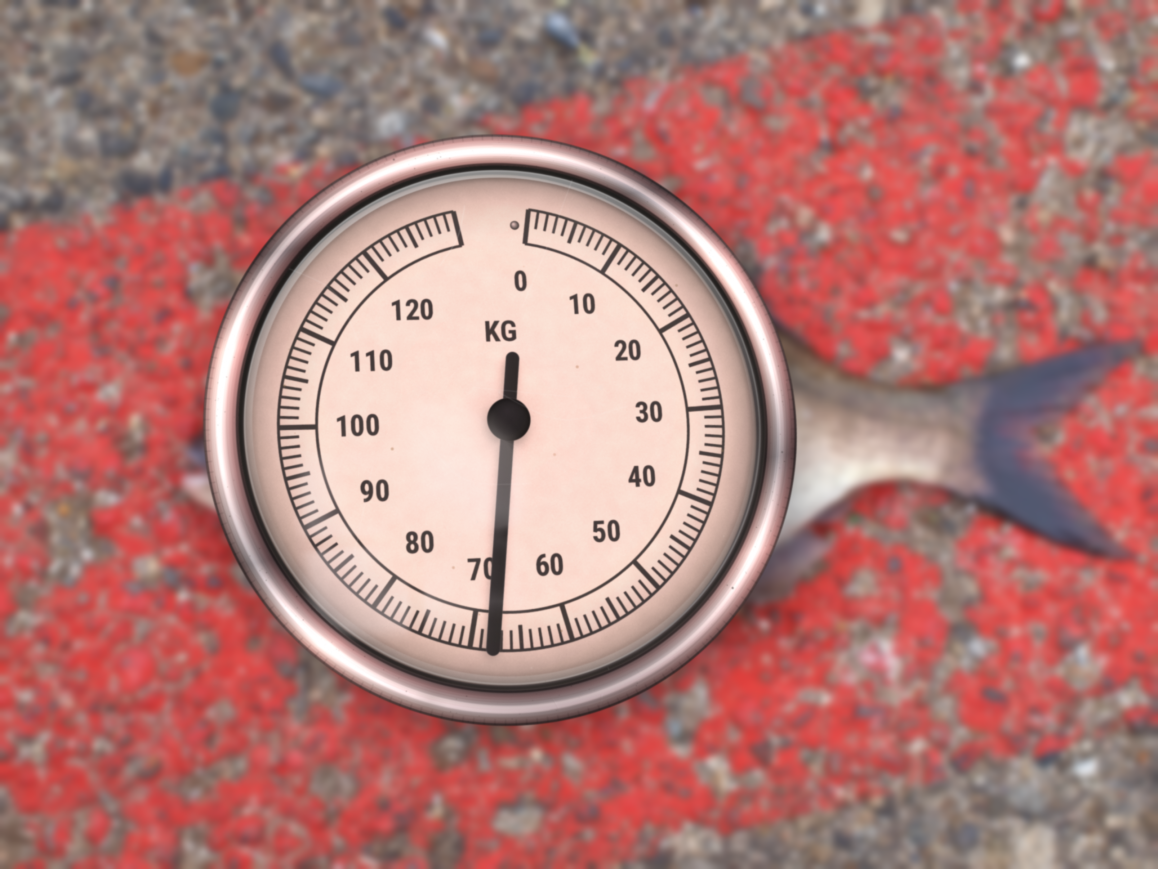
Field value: 68 (kg)
